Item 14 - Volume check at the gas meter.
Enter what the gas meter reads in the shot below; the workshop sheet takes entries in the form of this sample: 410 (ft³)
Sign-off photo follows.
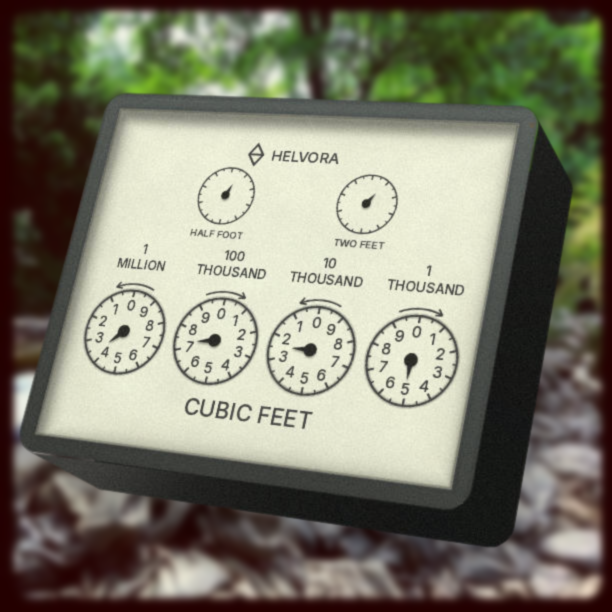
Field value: 372500 (ft³)
